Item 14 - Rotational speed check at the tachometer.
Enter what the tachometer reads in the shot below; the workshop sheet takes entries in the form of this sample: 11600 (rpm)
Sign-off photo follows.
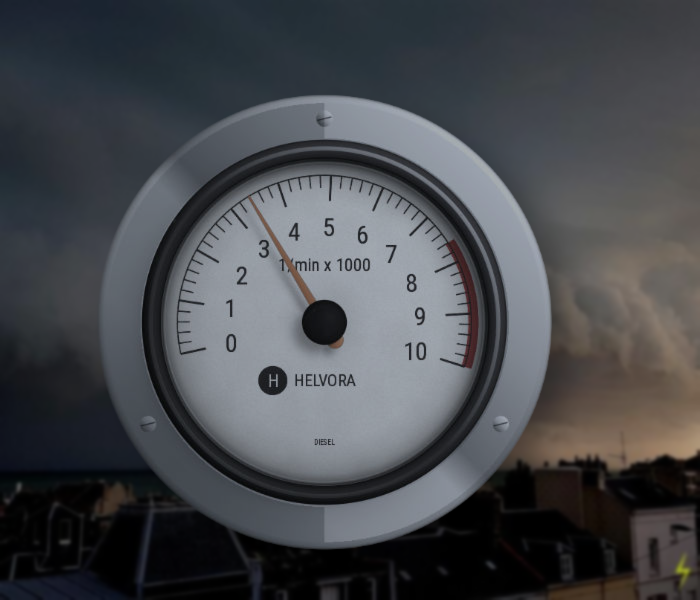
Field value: 3400 (rpm)
